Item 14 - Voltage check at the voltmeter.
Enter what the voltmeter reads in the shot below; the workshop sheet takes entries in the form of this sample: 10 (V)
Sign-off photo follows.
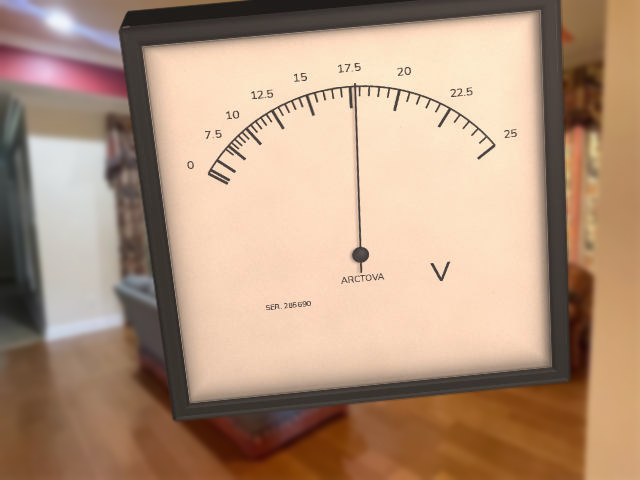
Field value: 17.75 (V)
